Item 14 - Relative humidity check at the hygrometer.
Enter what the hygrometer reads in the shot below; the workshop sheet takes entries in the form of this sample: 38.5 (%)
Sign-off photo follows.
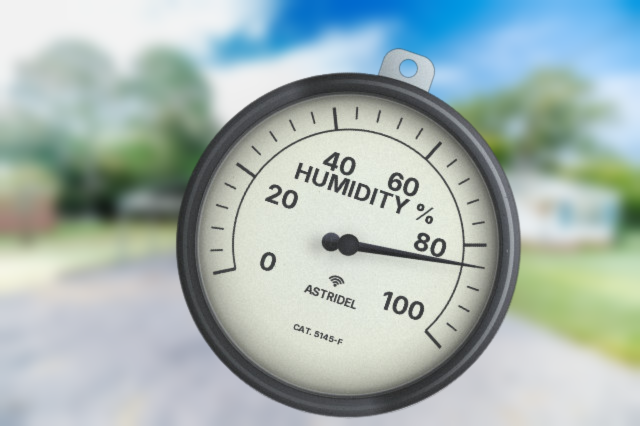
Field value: 84 (%)
